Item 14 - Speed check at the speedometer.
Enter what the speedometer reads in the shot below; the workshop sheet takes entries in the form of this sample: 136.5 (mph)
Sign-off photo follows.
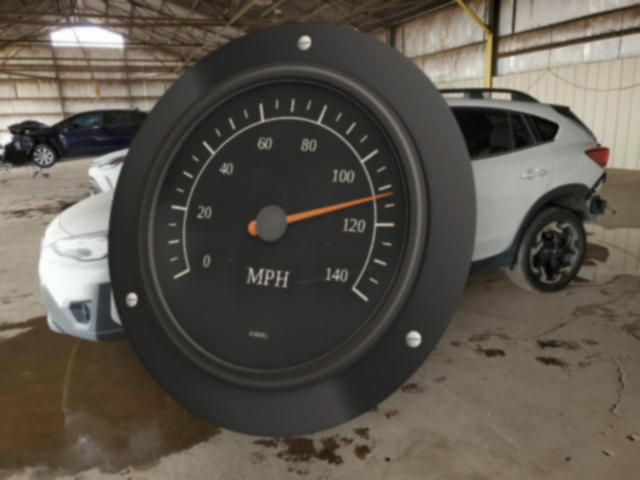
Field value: 112.5 (mph)
